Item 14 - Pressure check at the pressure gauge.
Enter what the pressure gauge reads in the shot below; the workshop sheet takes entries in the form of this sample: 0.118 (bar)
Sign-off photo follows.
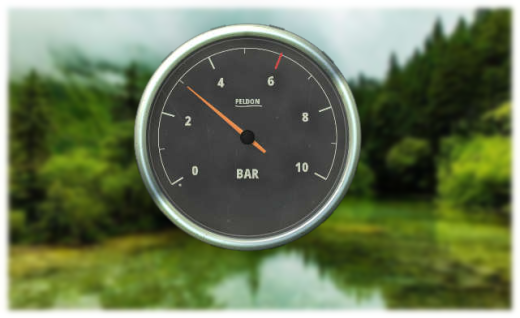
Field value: 3 (bar)
